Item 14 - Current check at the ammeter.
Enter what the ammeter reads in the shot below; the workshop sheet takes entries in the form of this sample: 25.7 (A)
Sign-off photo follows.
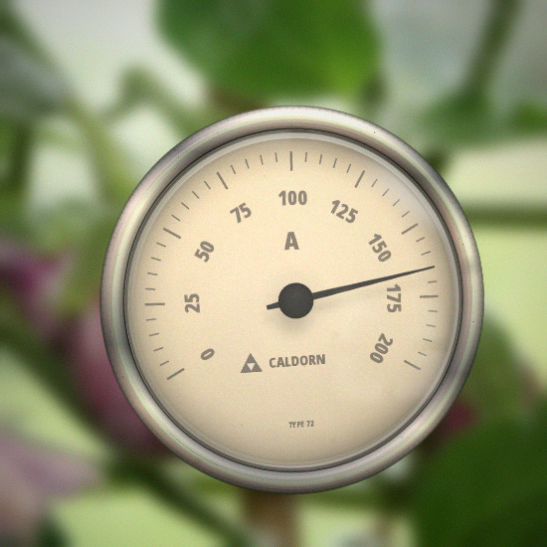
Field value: 165 (A)
